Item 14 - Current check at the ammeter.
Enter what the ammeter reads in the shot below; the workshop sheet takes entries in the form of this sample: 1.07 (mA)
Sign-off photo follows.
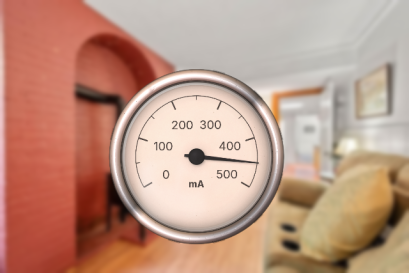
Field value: 450 (mA)
